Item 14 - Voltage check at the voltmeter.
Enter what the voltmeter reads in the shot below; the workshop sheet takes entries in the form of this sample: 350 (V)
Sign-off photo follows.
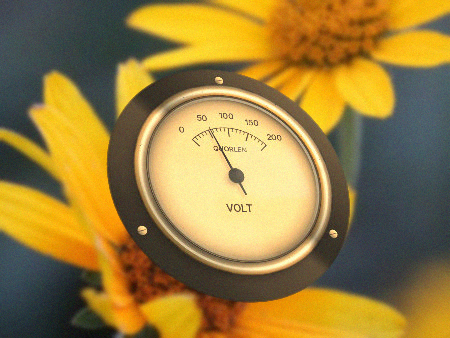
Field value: 50 (V)
